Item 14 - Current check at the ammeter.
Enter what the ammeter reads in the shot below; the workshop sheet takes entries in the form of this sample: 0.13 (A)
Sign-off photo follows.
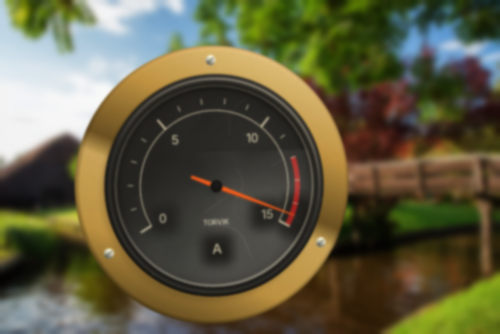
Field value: 14.5 (A)
